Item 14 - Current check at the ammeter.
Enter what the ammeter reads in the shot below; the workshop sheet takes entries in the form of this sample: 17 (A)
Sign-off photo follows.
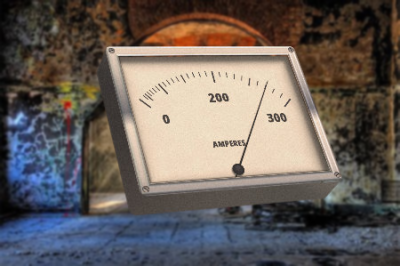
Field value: 270 (A)
